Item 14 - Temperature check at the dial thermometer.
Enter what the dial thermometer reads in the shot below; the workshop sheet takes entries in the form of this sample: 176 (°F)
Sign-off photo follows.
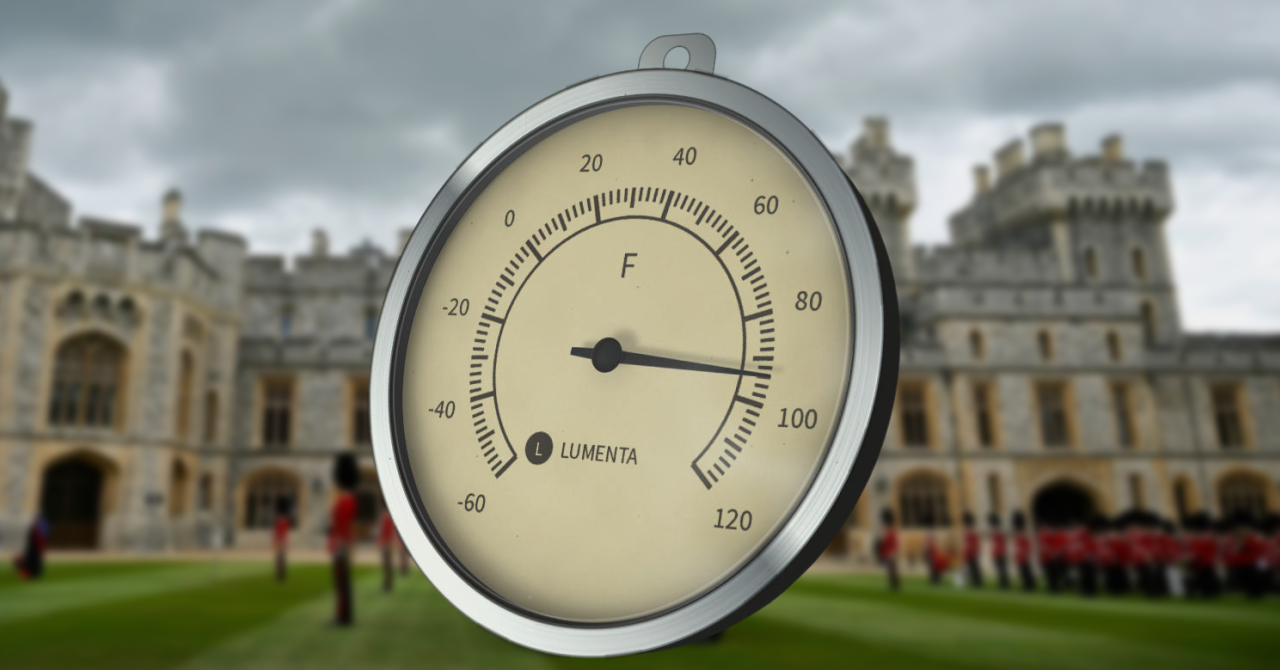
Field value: 94 (°F)
